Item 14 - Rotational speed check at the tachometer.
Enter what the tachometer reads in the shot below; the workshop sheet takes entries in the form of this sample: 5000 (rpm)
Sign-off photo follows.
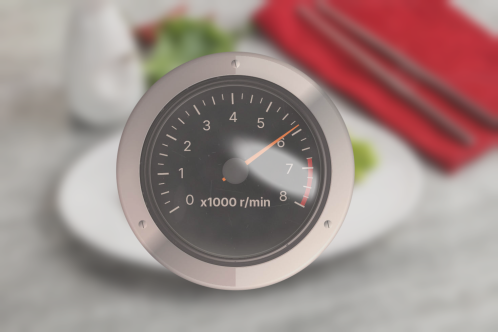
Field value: 5875 (rpm)
